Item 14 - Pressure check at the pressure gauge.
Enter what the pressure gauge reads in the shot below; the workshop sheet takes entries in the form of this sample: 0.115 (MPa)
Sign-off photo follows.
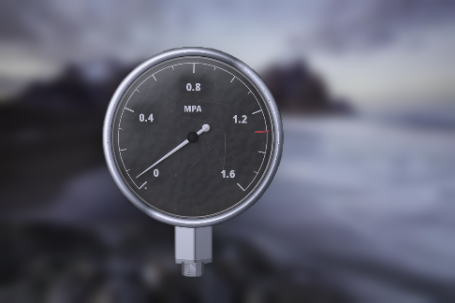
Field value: 0.05 (MPa)
